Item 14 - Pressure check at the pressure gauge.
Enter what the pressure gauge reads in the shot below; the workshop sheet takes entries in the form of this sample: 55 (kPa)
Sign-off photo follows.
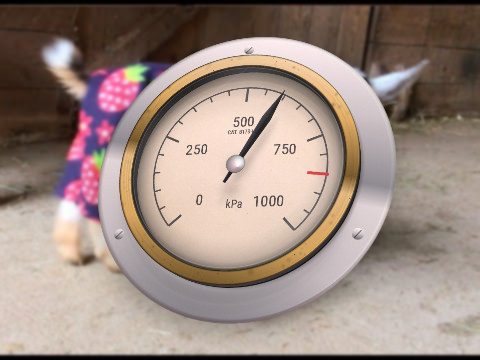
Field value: 600 (kPa)
